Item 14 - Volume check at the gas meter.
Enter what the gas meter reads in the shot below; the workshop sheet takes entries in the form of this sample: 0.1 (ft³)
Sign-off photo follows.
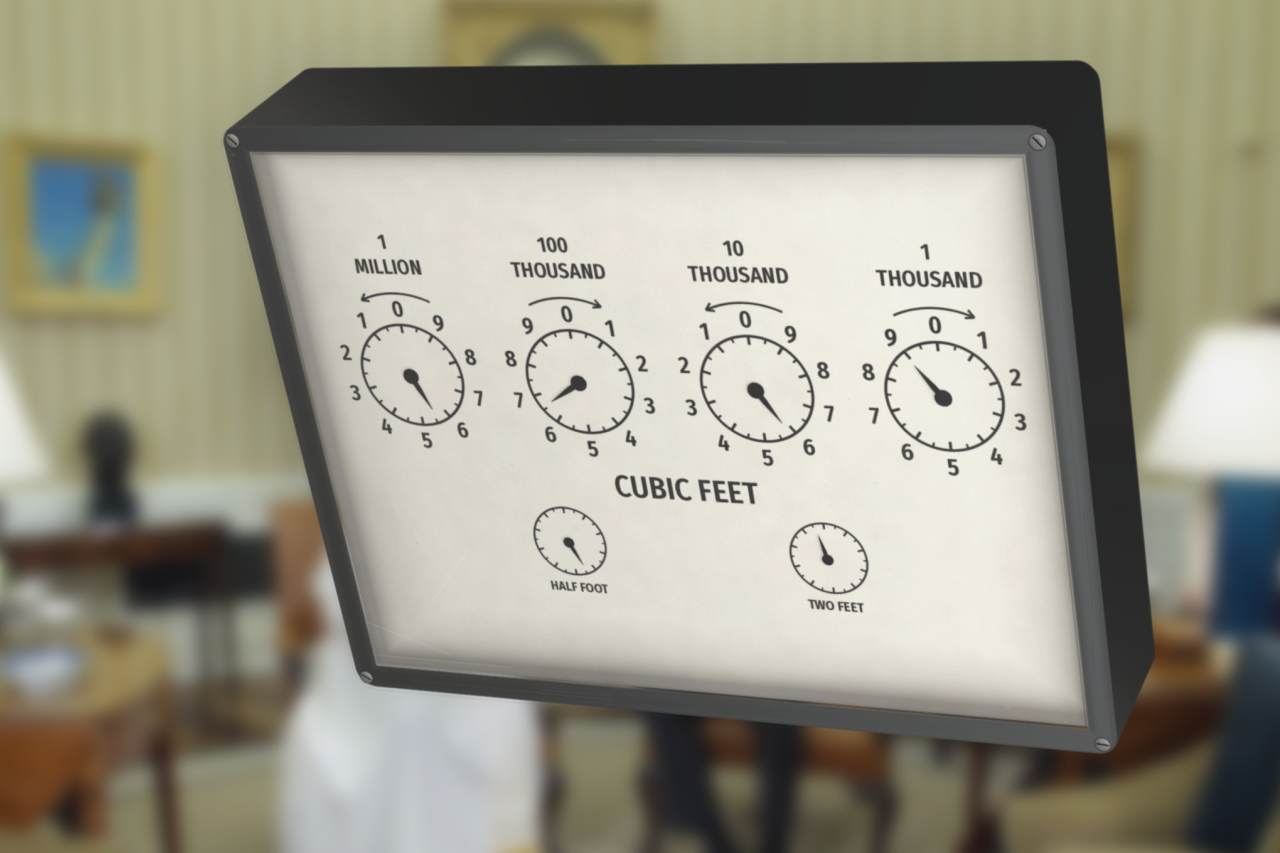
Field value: 565900 (ft³)
